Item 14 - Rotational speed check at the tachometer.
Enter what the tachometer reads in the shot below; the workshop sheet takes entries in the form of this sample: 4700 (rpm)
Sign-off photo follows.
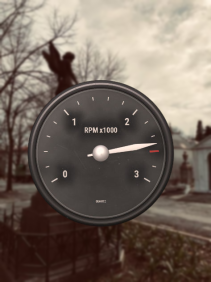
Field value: 2500 (rpm)
